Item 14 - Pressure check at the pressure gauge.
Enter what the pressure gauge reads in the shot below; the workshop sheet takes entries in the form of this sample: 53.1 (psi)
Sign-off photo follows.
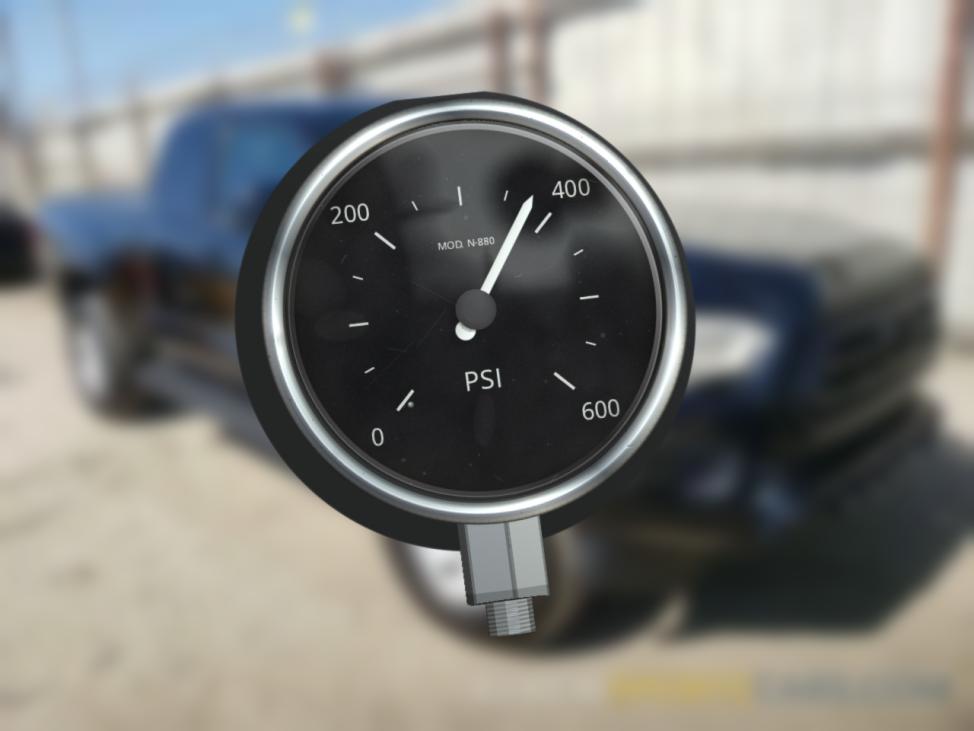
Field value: 375 (psi)
